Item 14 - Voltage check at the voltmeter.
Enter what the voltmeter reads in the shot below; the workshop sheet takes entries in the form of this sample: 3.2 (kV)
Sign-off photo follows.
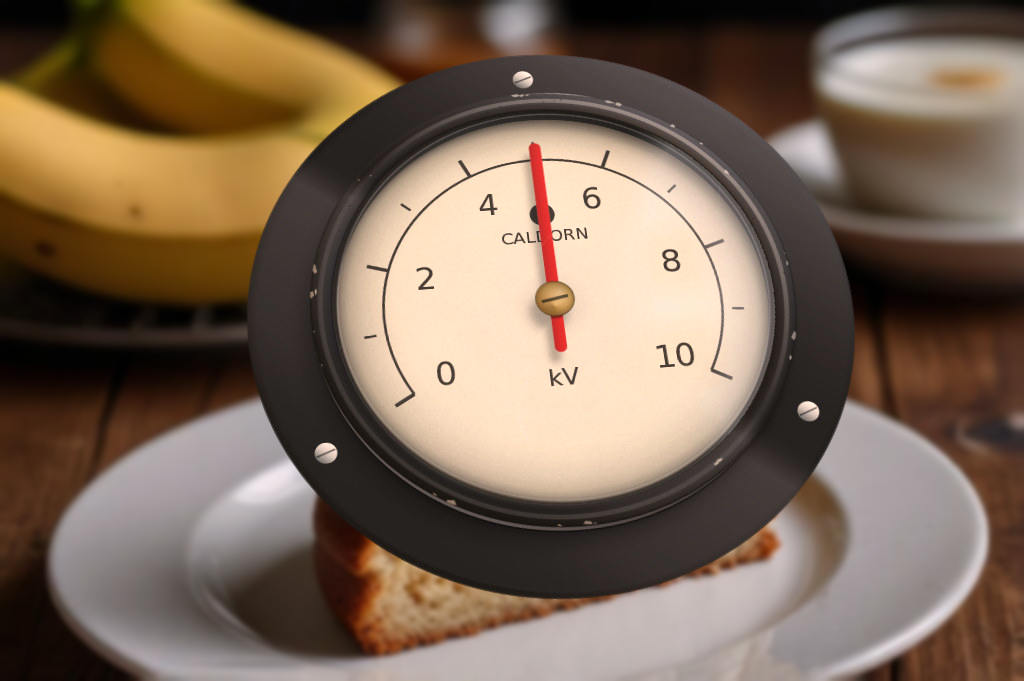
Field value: 5 (kV)
